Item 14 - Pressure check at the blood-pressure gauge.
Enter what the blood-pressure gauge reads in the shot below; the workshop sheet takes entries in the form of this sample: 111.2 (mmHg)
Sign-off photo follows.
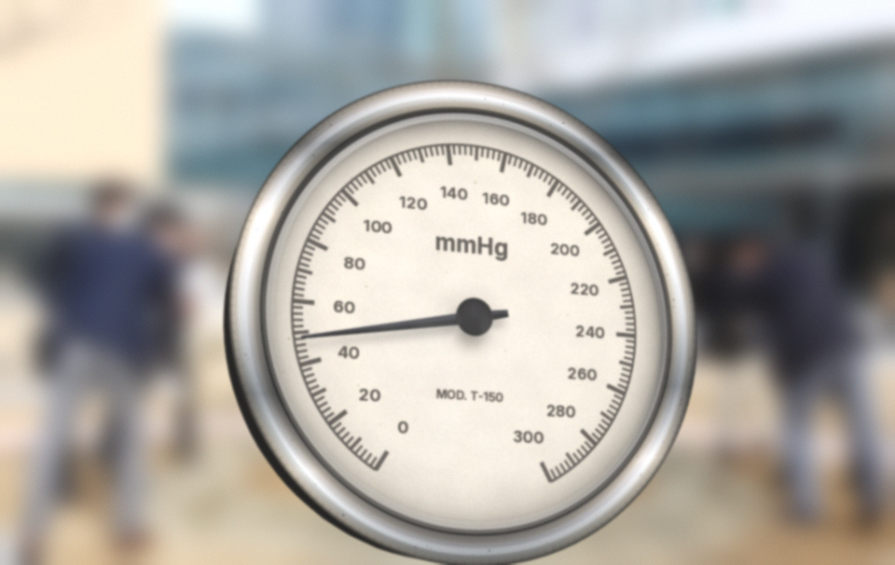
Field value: 48 (mmHg)
